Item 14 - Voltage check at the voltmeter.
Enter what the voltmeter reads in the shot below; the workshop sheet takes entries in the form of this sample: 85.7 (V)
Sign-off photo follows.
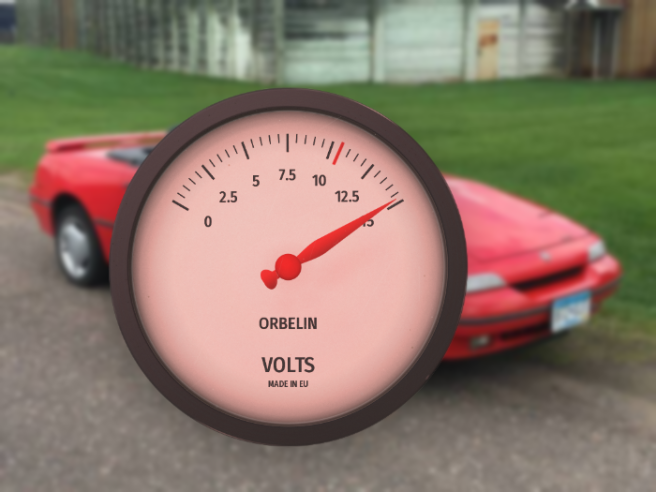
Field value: 14.75 (V)
